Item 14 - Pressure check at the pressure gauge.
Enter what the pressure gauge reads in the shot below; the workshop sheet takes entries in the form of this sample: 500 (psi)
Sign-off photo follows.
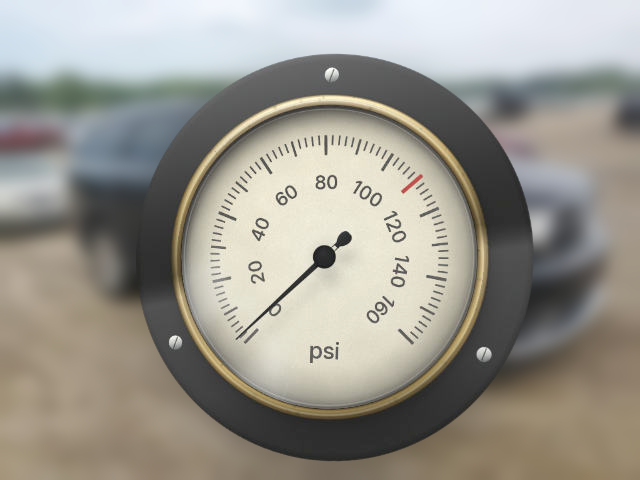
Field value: 2 (psi)
